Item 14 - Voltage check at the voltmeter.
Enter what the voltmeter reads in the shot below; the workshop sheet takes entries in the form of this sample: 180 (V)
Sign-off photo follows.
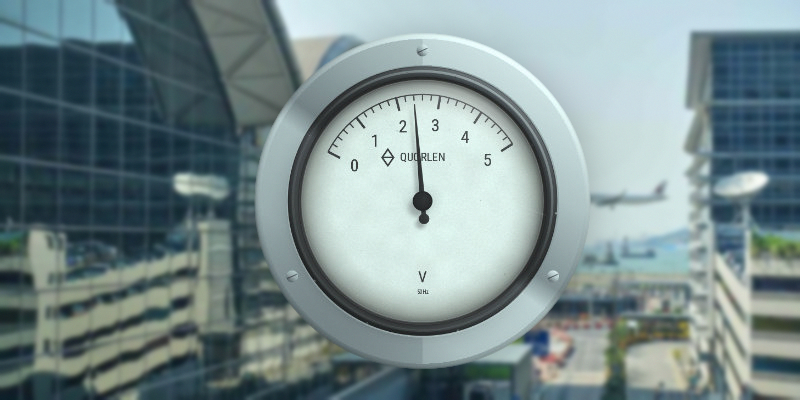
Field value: 2.4 (V)
